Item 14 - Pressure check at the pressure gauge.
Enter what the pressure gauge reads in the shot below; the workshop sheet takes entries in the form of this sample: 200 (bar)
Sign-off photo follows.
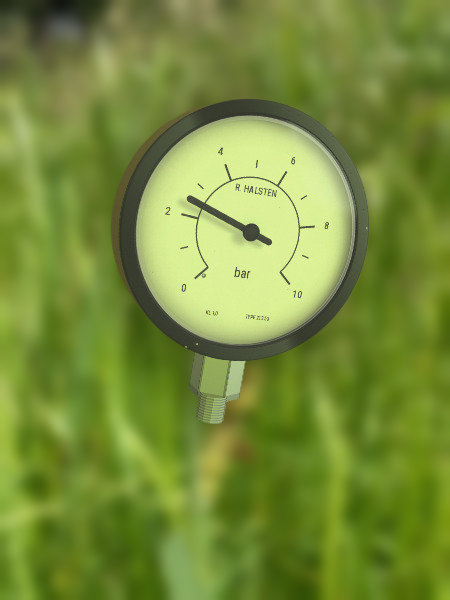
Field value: 2.5 (bar)
